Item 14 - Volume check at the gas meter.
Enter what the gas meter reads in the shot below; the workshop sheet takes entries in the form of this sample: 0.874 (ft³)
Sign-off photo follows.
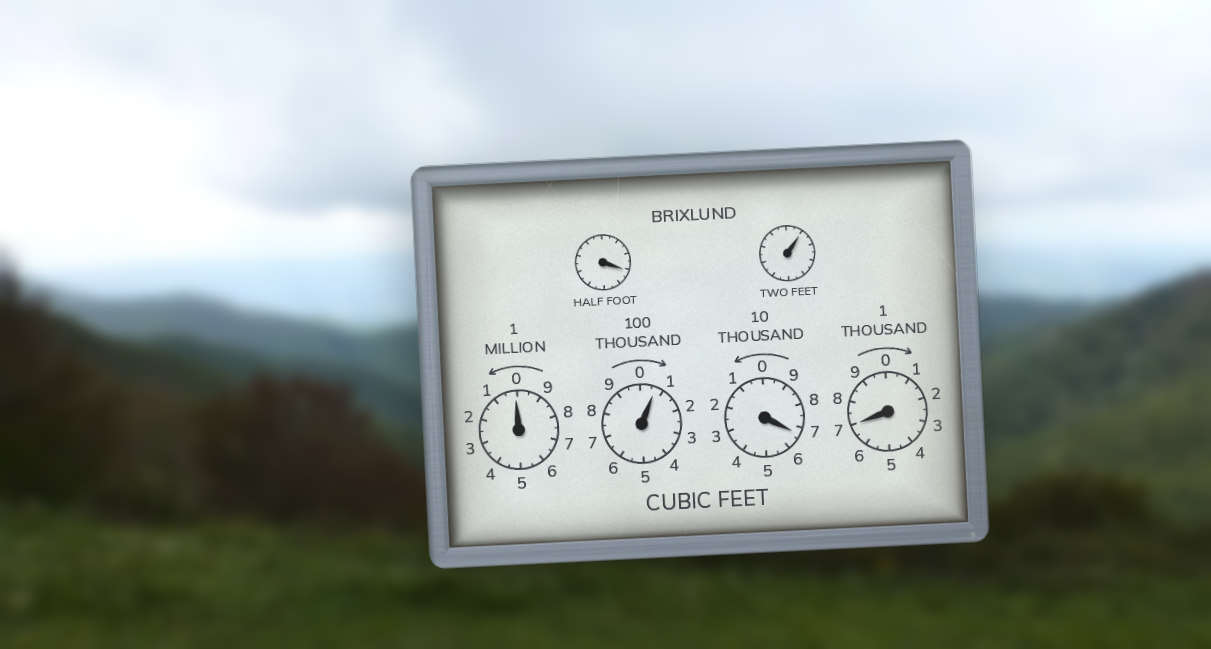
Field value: 6700 (ft³)
